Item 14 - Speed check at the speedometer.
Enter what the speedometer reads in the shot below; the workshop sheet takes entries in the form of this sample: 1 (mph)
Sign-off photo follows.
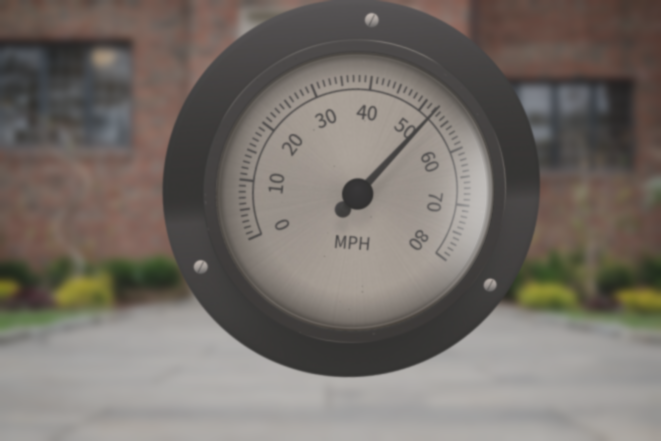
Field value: 52 (mph)
